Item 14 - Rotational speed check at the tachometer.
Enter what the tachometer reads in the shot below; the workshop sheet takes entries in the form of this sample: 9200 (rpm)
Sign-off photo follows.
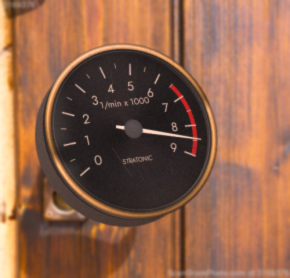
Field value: 8500 (rpm)
